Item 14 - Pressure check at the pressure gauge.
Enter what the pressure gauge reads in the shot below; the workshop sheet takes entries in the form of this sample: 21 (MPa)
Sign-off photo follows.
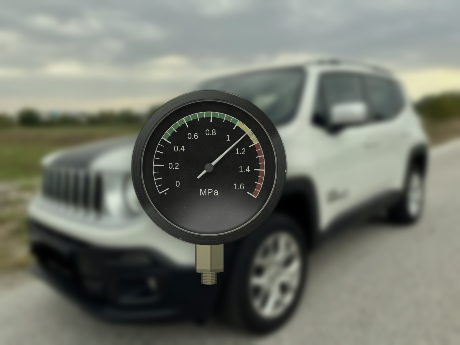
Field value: 1.1 (MPa)
